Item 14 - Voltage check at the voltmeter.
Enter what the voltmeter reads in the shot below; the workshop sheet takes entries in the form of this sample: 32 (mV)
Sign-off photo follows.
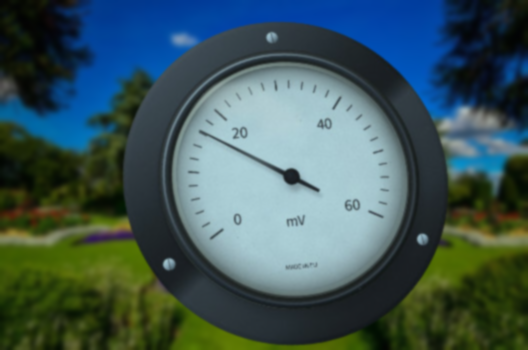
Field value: 16 (mV)
